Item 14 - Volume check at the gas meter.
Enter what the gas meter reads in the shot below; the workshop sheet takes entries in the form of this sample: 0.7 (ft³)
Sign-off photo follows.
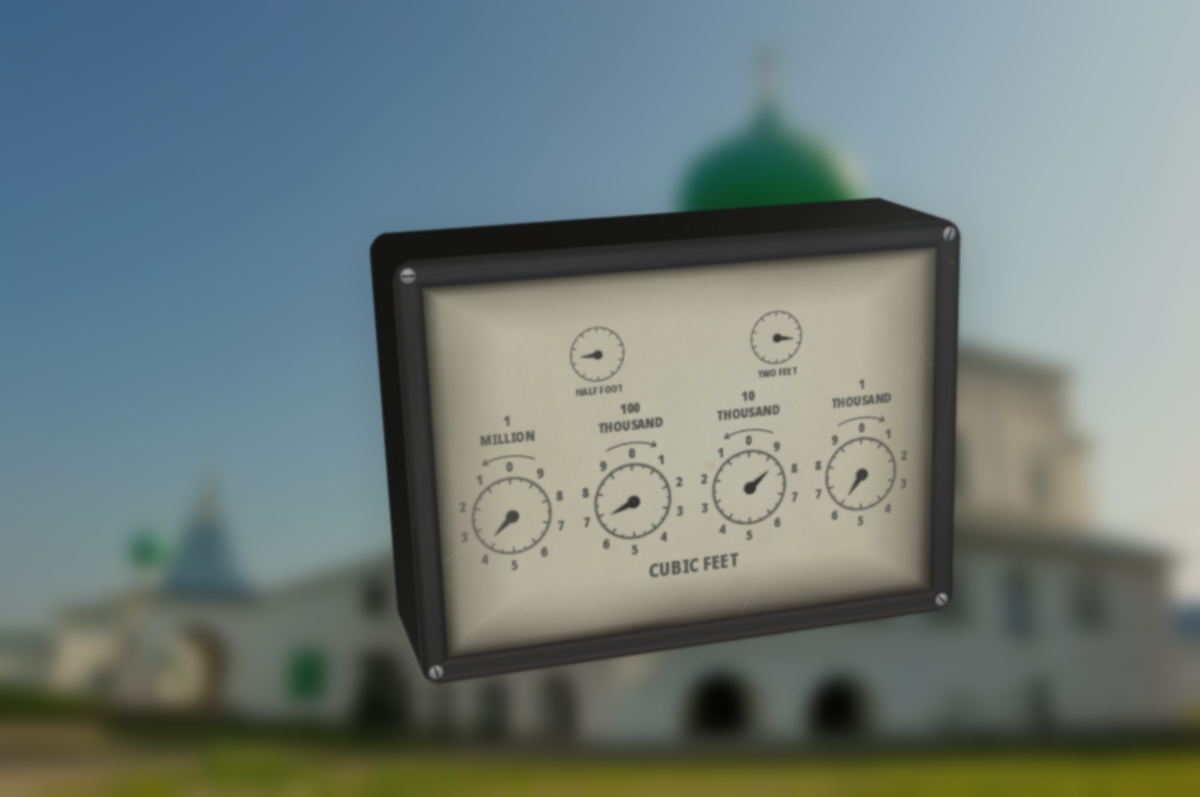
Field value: 368600 (ft³)
